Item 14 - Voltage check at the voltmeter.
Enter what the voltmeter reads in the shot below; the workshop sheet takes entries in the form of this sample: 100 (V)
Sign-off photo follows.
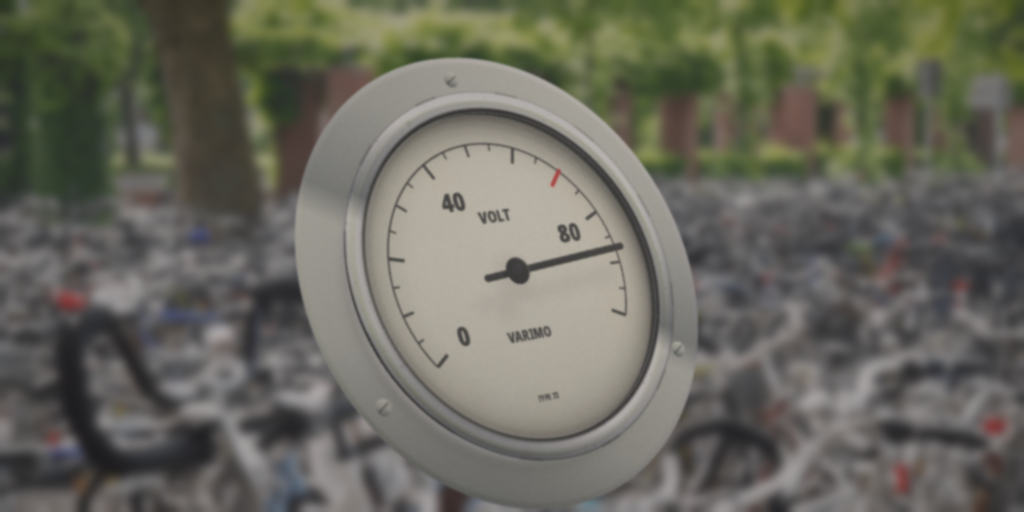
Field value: 87.5 (V)
